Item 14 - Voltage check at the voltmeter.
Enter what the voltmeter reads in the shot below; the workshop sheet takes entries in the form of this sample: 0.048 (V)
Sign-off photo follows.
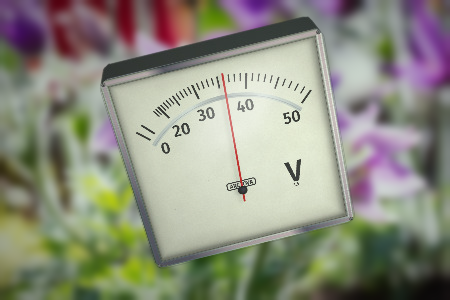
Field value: 36 (V)
